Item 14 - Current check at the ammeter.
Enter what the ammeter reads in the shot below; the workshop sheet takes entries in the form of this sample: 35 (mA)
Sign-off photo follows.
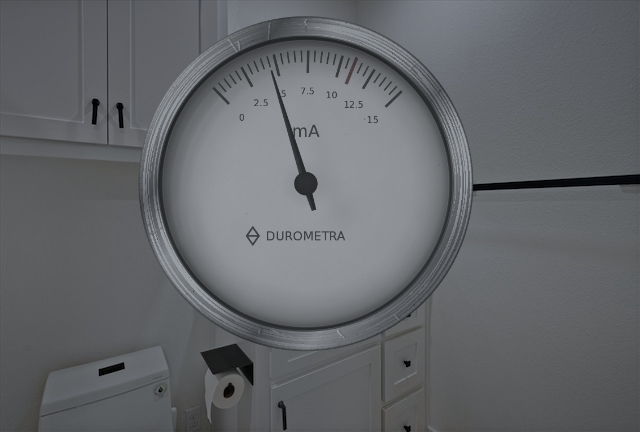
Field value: 4.5 (mA)
